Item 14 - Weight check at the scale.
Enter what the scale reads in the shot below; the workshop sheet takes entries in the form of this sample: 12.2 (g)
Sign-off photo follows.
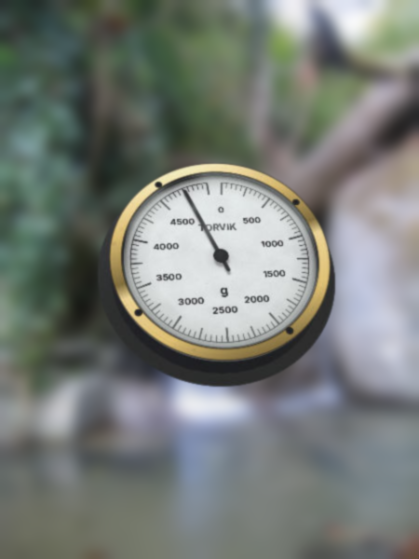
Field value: 4750 (g)
